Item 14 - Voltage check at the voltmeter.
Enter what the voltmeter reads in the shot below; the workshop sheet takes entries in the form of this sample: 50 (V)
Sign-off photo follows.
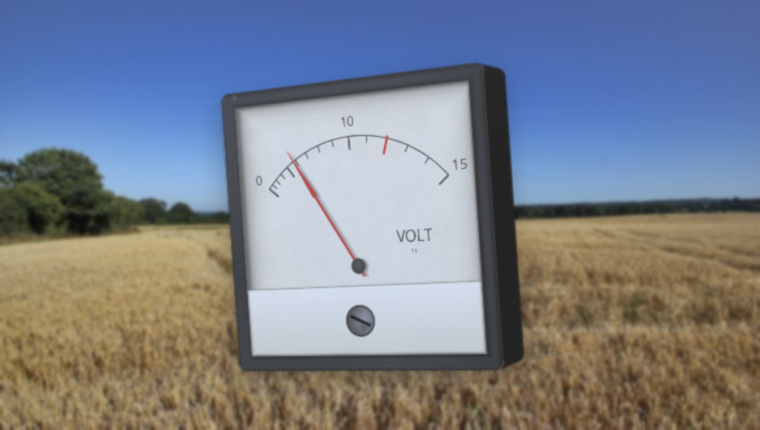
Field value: 6 (V)
